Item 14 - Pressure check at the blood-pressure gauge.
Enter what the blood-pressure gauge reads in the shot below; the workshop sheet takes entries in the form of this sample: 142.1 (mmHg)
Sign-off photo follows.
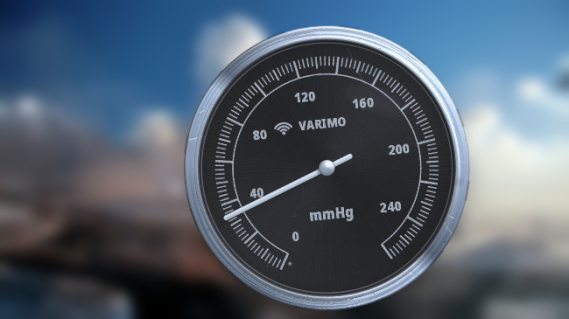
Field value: 34 (mmHg)
